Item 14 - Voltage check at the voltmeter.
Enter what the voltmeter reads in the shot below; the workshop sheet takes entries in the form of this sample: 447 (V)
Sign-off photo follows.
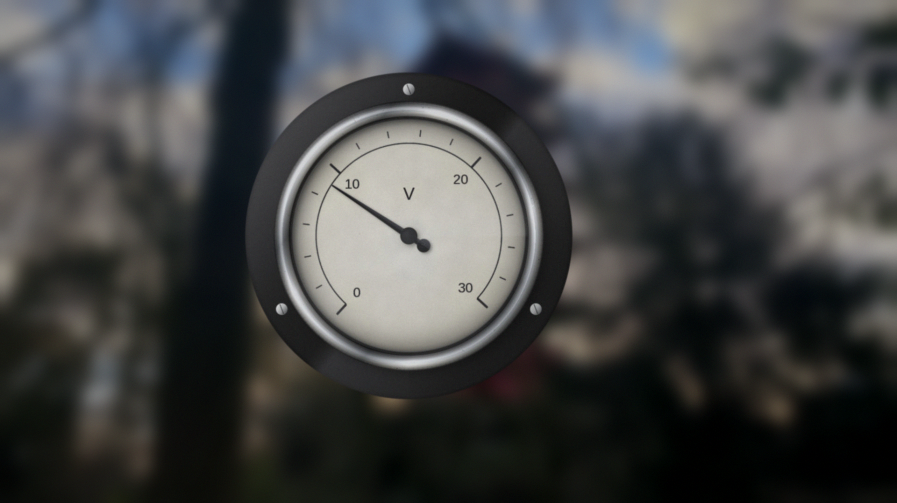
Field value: 9 (V)
